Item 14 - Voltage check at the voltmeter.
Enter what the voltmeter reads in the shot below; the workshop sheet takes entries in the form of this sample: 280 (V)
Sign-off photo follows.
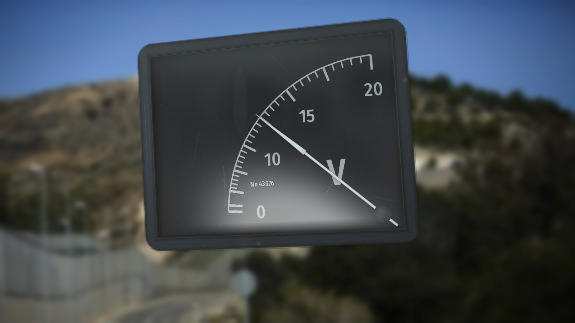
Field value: 12.5 (V)
